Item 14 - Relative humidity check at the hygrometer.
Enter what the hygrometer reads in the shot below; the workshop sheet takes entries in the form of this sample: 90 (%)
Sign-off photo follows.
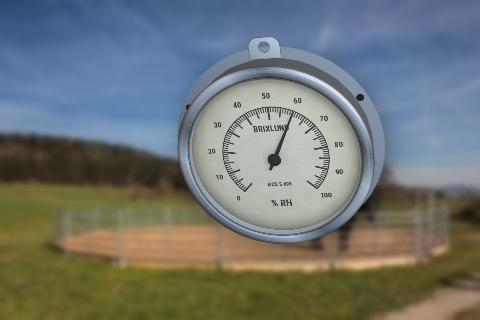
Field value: 60 (%)
